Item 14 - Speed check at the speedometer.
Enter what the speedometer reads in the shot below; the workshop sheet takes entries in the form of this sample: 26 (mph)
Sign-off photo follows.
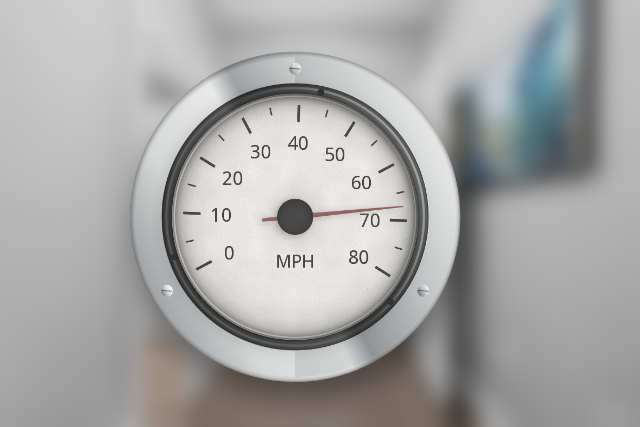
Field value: 67.5 (mph)
